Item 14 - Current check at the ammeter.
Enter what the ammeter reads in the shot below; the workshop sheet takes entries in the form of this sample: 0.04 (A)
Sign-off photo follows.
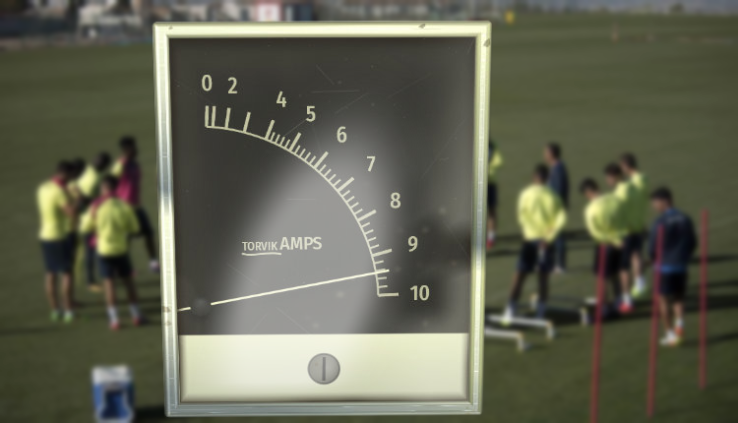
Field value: 9.4 (A)
